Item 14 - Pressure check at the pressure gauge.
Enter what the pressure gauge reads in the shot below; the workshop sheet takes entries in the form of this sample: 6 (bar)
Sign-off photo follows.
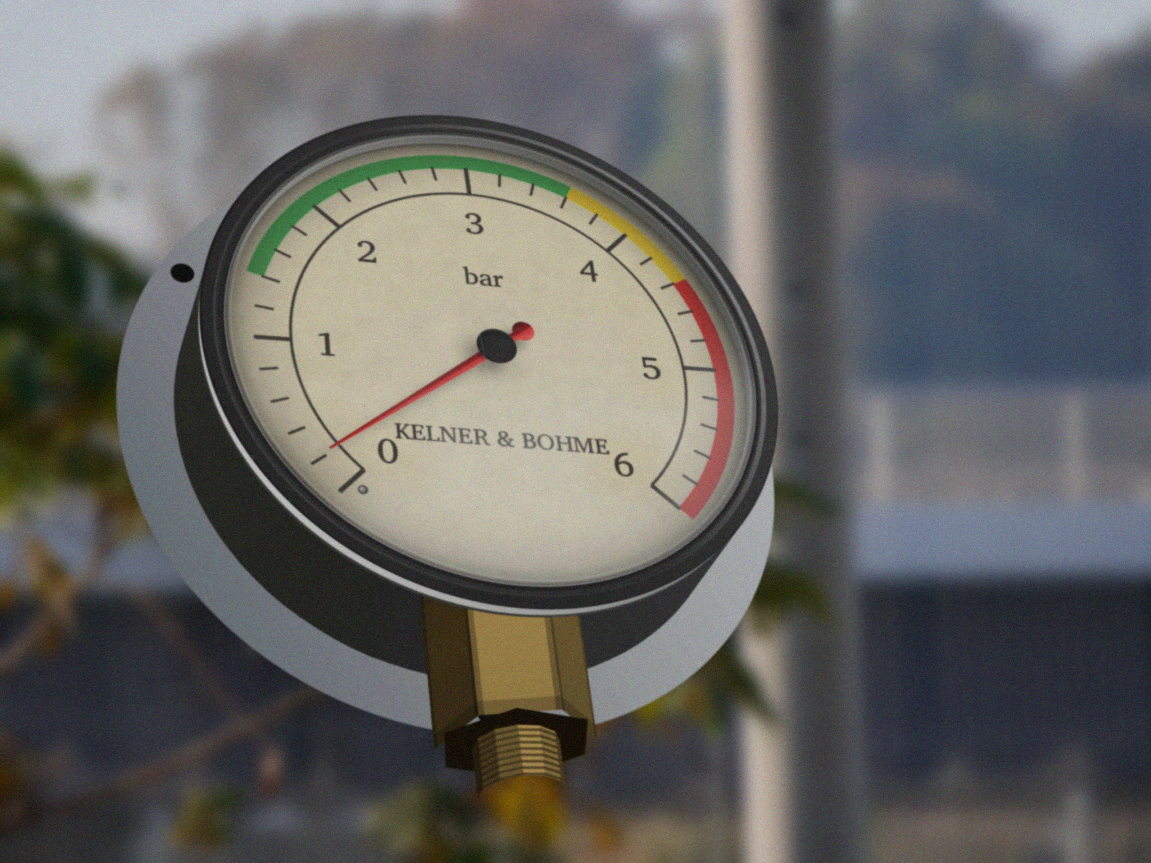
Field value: 0.2 (bar)
